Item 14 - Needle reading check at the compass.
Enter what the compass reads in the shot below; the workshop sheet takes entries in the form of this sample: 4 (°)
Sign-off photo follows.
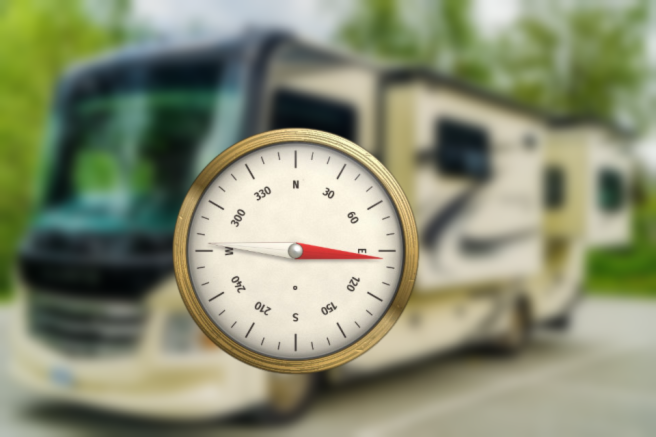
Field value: 95 (°)
